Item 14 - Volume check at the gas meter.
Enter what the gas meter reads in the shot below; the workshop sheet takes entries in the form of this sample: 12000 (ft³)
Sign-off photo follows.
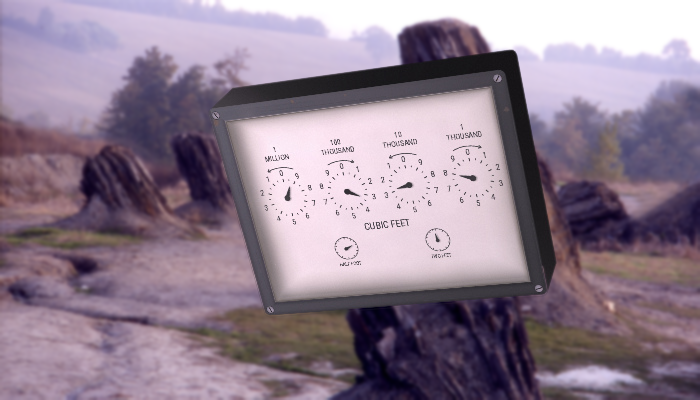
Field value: 932800 (ft³)
